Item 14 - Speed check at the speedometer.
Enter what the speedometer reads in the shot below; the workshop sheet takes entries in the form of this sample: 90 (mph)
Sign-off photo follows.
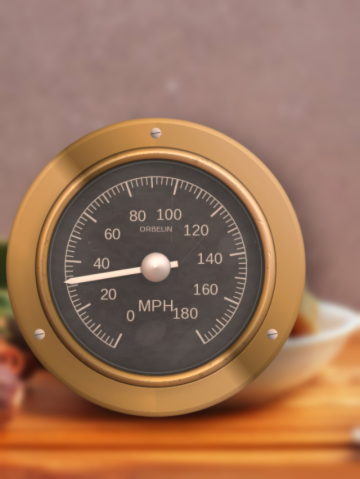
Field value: 32 (mph)
